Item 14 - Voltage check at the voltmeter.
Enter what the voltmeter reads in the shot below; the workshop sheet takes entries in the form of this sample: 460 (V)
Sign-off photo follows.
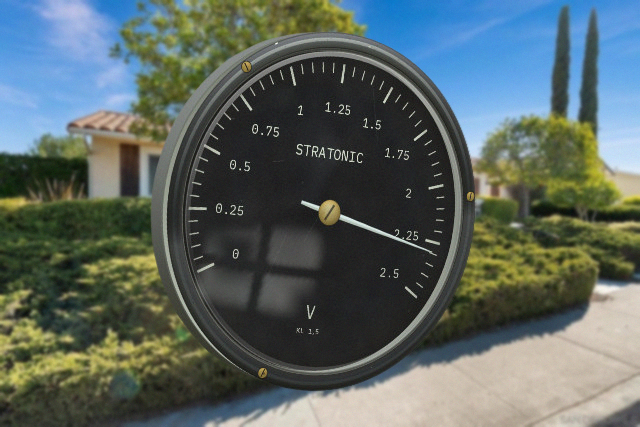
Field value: 2.3 (V)
